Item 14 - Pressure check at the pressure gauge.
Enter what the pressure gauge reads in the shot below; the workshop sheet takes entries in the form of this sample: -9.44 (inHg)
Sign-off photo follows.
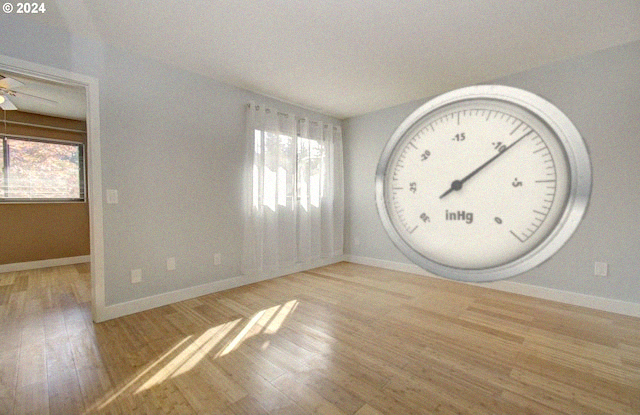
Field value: -9 (inHg)
